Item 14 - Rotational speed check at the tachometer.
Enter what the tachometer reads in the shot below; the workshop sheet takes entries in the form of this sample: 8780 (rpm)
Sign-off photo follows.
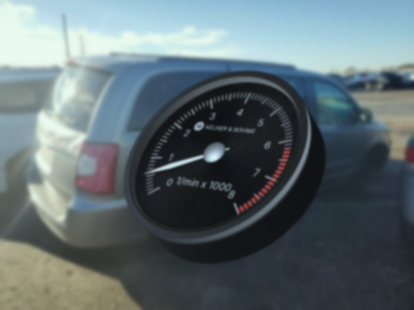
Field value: 500 (rpm)
